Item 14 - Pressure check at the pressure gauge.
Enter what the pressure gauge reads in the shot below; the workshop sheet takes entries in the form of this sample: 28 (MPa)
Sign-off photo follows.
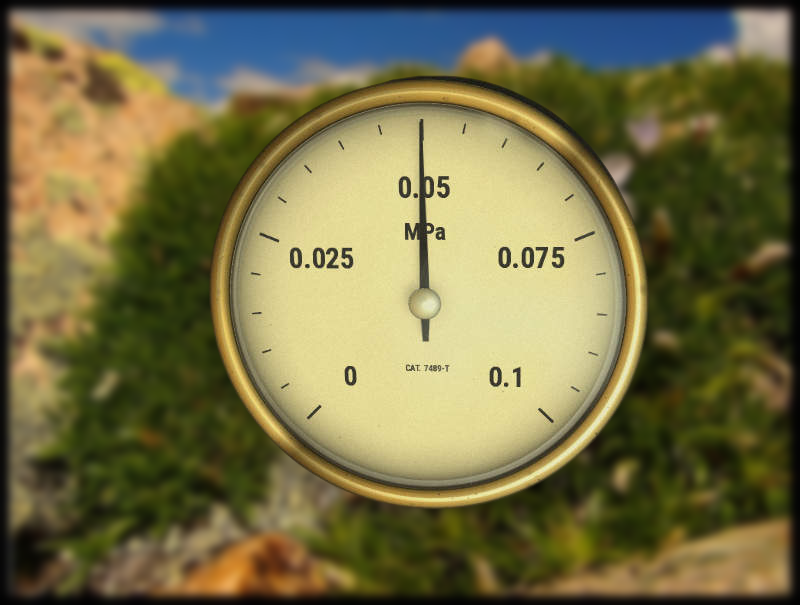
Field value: 0.05 (MPa)
